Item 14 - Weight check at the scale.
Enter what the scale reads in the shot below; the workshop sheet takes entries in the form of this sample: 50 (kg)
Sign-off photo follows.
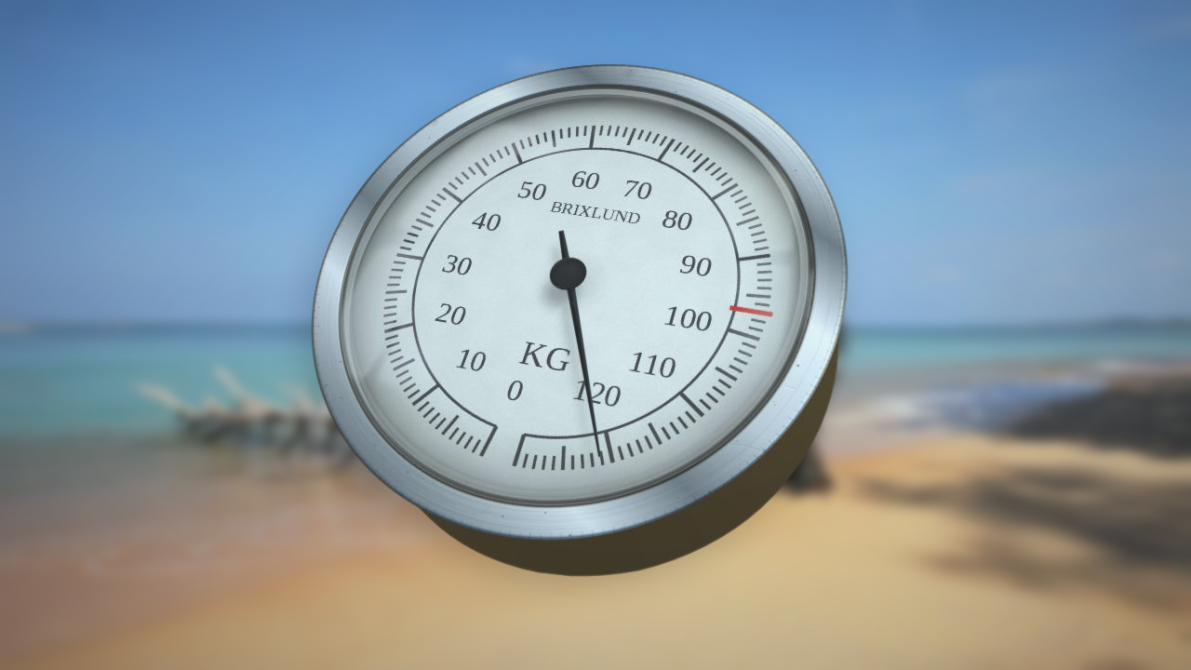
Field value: 121 (kg)
